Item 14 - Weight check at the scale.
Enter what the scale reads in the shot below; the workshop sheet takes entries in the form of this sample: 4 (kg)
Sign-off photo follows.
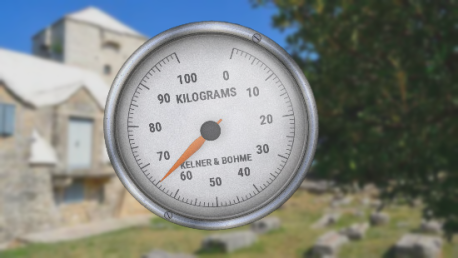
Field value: 65 (kg)
